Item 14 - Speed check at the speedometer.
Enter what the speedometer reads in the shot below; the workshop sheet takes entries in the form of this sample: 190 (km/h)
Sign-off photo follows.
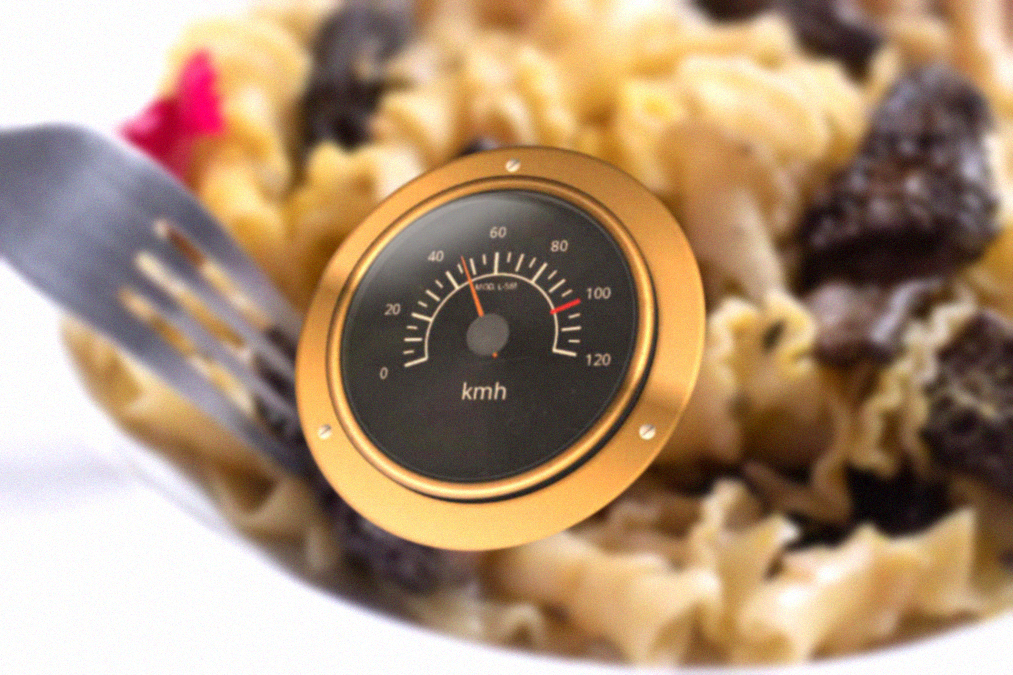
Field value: 47.5 (km/h)
